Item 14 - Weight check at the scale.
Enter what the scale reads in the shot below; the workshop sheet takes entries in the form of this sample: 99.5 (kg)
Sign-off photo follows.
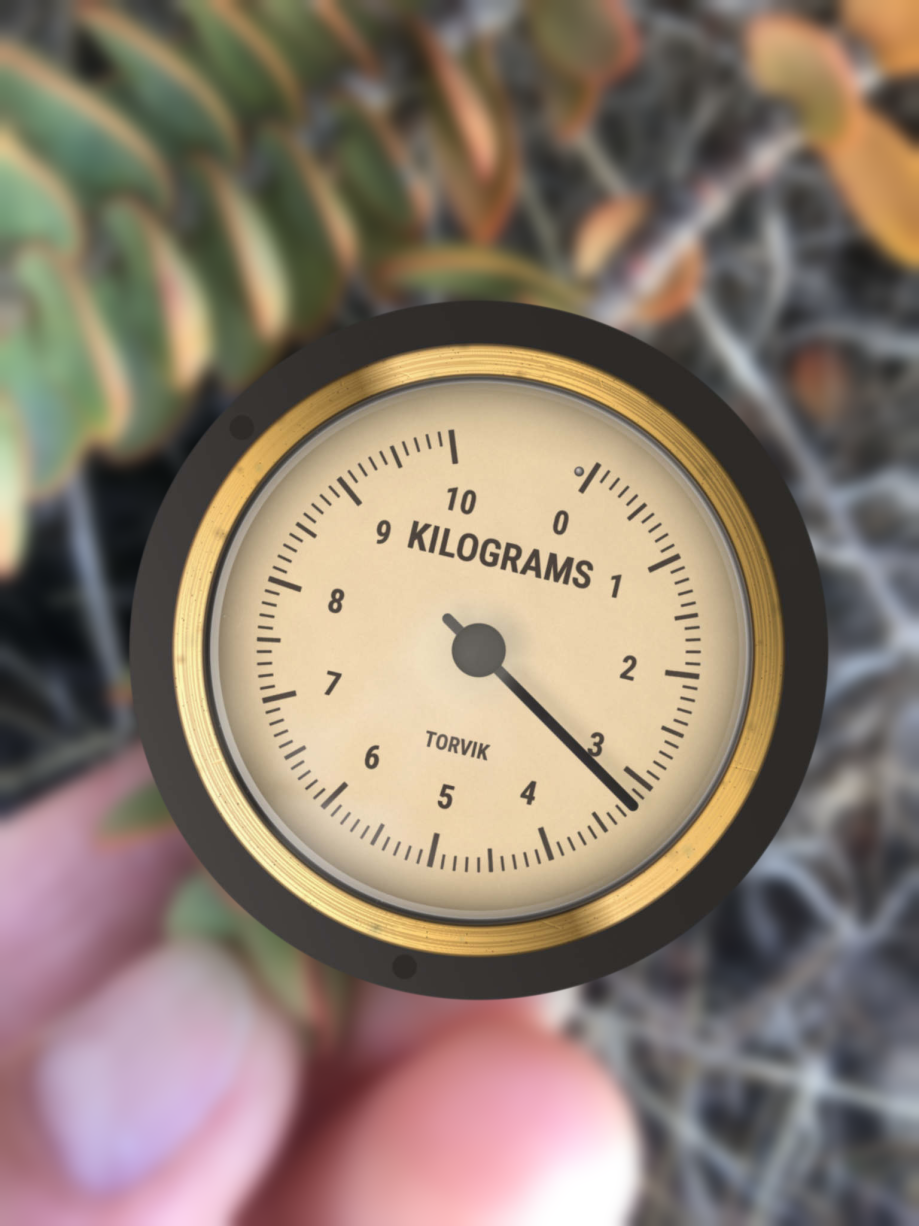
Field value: 3.2 (kg)
